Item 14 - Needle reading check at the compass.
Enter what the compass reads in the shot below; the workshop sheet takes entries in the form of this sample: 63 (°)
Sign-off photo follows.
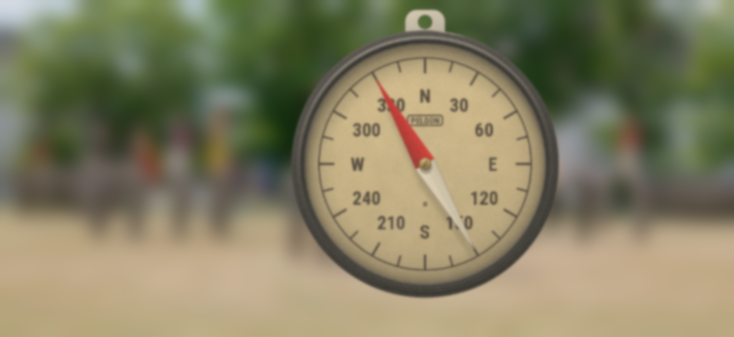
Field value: 330 (°)
